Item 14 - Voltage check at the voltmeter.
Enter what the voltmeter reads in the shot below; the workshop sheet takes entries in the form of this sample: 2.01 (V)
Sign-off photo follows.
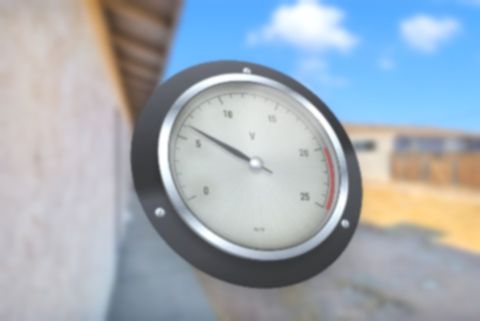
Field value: 6 (V)
